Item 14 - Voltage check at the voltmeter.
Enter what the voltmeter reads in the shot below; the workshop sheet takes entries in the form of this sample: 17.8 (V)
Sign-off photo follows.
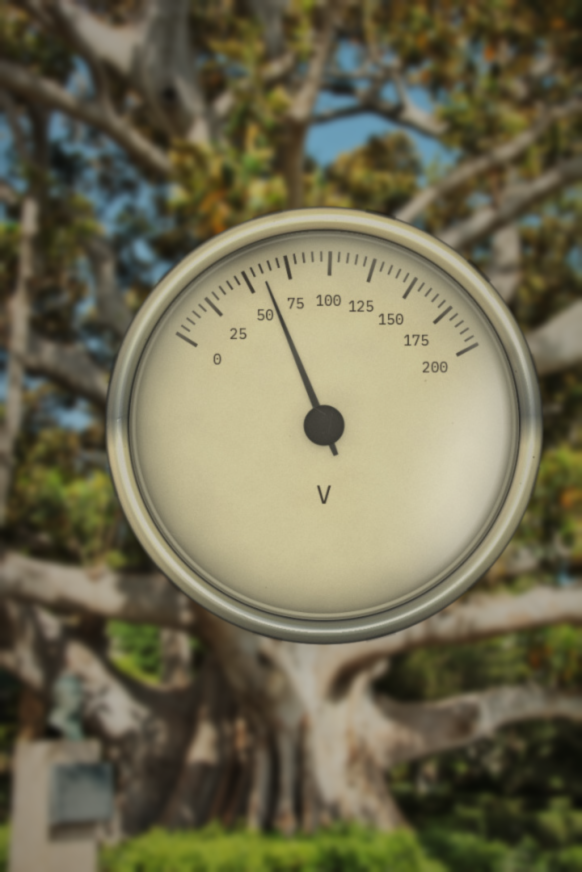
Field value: 60 (V)
